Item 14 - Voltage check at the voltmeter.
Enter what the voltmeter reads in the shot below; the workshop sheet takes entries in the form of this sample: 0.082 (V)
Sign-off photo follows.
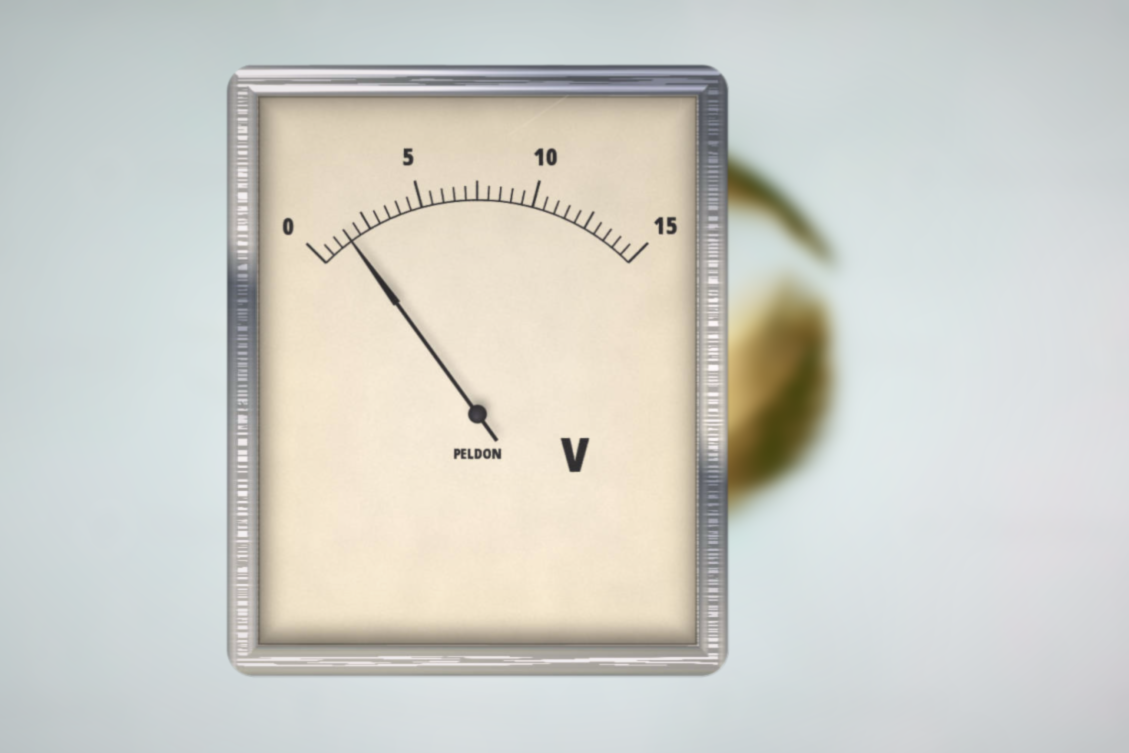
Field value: 1.5 (V)
